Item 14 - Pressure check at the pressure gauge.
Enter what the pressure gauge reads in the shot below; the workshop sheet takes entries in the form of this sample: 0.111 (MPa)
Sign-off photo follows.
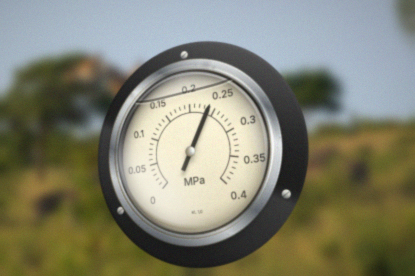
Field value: 0.24 (MPa)
